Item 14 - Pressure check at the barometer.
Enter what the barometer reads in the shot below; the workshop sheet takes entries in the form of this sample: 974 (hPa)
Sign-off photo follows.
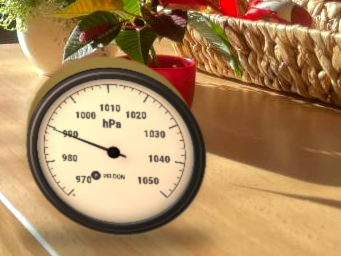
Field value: 990 (hPa)
